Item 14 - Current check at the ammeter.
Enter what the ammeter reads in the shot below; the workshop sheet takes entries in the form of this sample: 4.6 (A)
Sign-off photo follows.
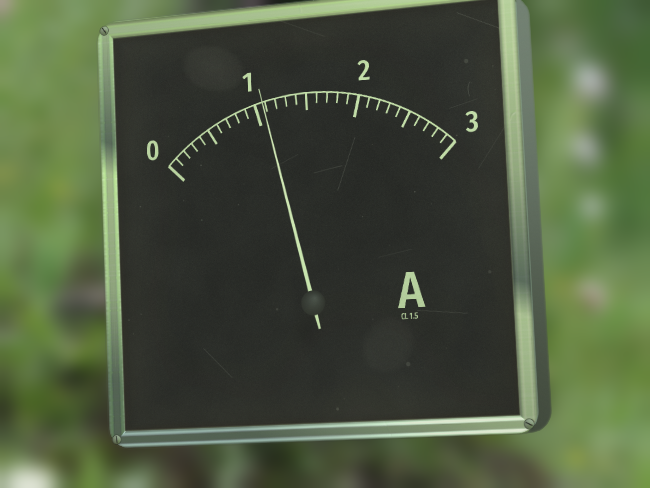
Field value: 1.1 (A)
